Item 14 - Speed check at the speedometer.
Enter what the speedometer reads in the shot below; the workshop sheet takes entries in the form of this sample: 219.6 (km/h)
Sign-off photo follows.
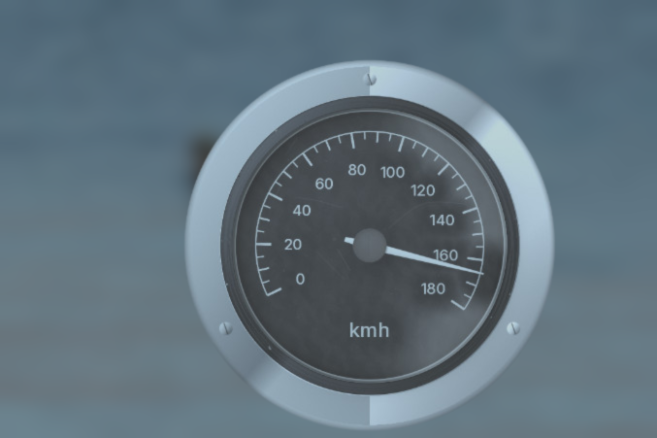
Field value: 165 (km/h)
